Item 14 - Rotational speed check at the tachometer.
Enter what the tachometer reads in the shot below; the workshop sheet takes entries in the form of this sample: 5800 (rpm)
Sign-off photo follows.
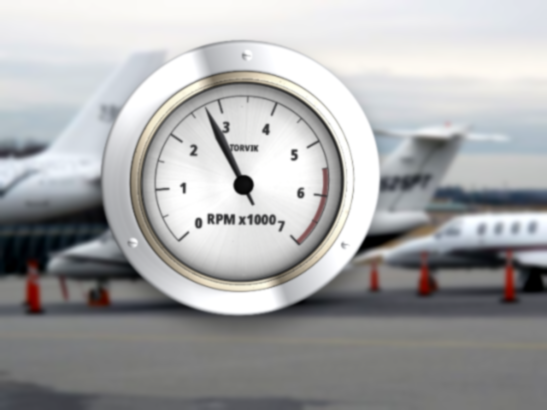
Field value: 2750 (rpm)
